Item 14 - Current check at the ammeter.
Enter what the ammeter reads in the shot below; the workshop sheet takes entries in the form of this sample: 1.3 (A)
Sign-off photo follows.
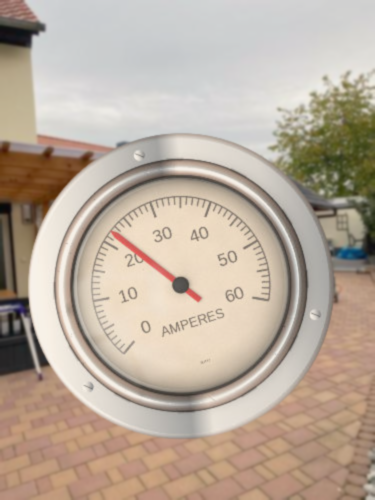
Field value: 22 (A)
